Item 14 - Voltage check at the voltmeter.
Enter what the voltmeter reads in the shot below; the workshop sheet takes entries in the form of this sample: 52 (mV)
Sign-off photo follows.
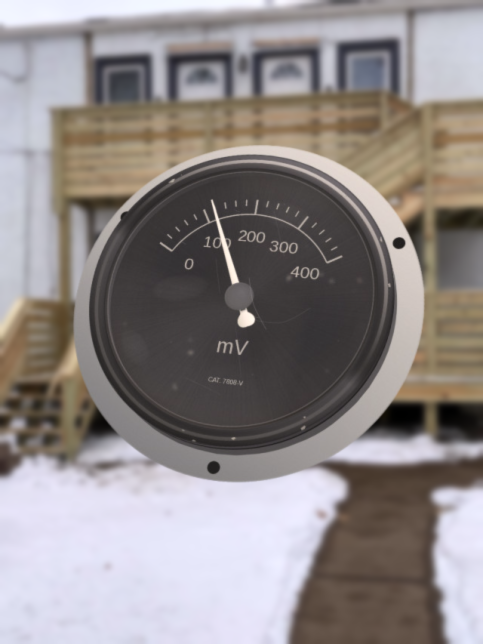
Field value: 120 (mV)
